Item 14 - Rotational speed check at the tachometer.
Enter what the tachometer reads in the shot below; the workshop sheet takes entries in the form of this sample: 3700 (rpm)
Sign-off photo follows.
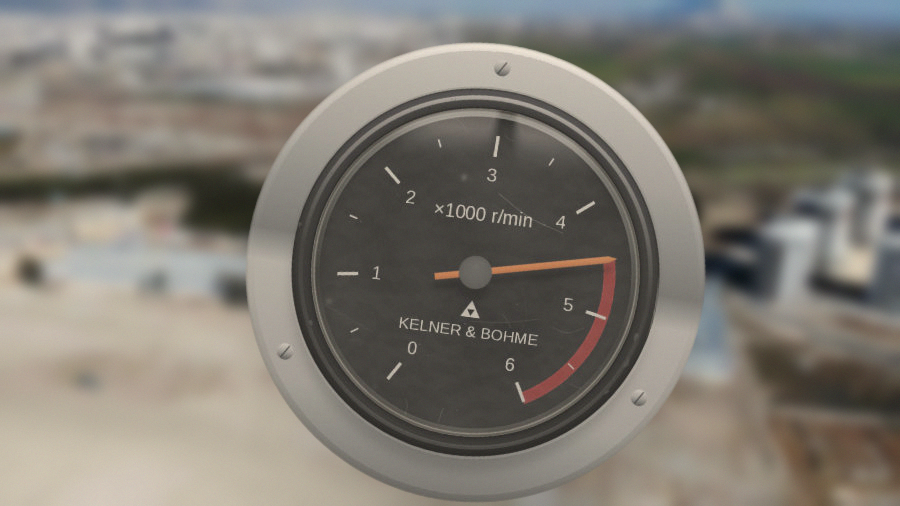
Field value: 4500 (rpm)
